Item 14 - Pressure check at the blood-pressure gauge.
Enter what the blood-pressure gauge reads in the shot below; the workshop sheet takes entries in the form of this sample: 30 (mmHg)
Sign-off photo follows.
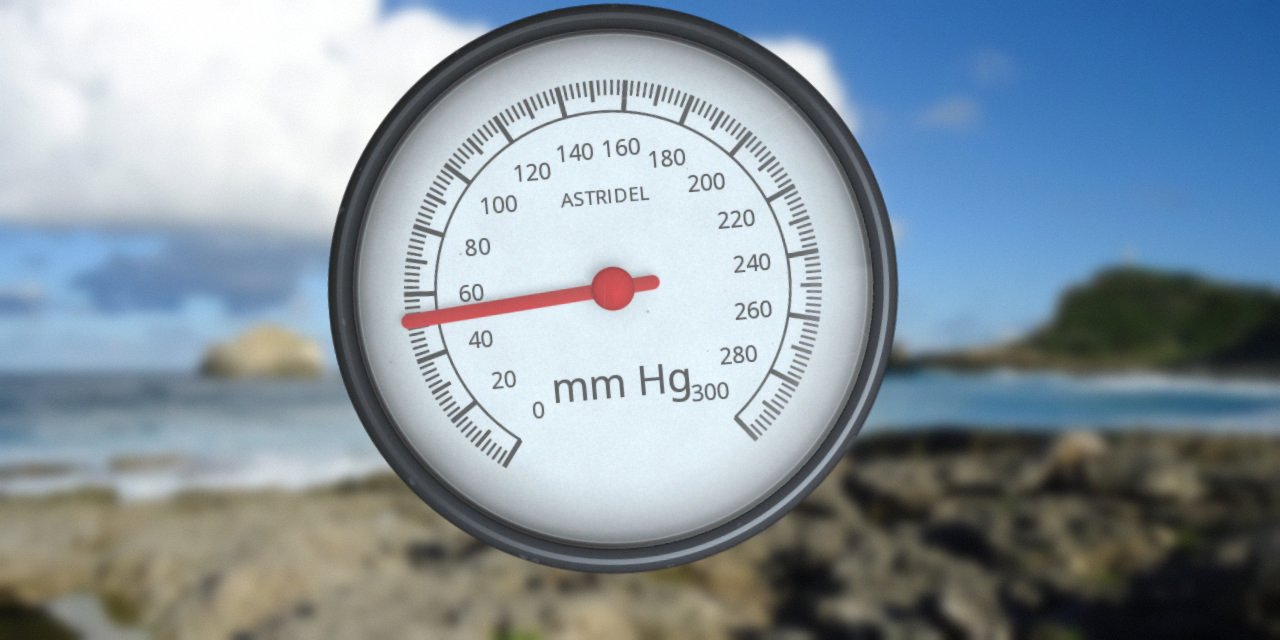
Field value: 52 (mmHg)
